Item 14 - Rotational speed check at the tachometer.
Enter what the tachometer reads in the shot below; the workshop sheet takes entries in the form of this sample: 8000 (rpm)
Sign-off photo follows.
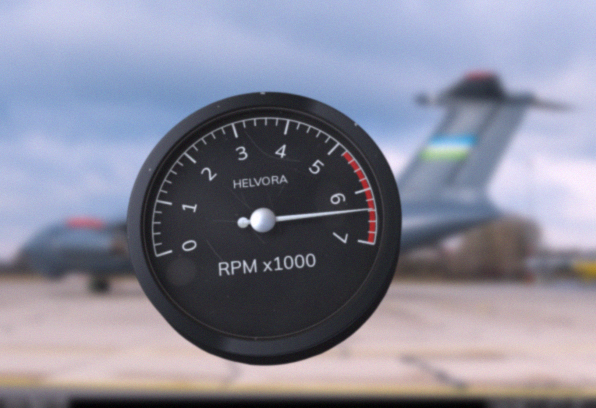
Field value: 6400 (rpm)
